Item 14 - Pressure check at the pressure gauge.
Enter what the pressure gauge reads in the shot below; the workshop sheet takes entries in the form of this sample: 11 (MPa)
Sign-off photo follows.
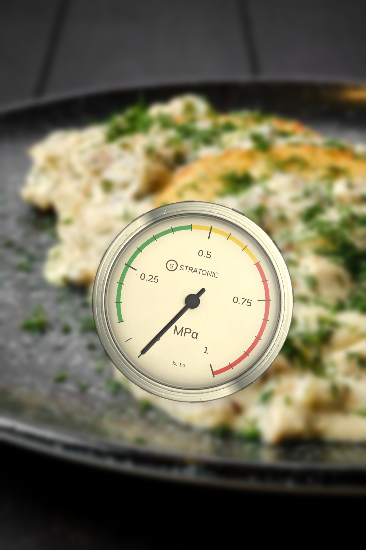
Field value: 0 (MPa)
